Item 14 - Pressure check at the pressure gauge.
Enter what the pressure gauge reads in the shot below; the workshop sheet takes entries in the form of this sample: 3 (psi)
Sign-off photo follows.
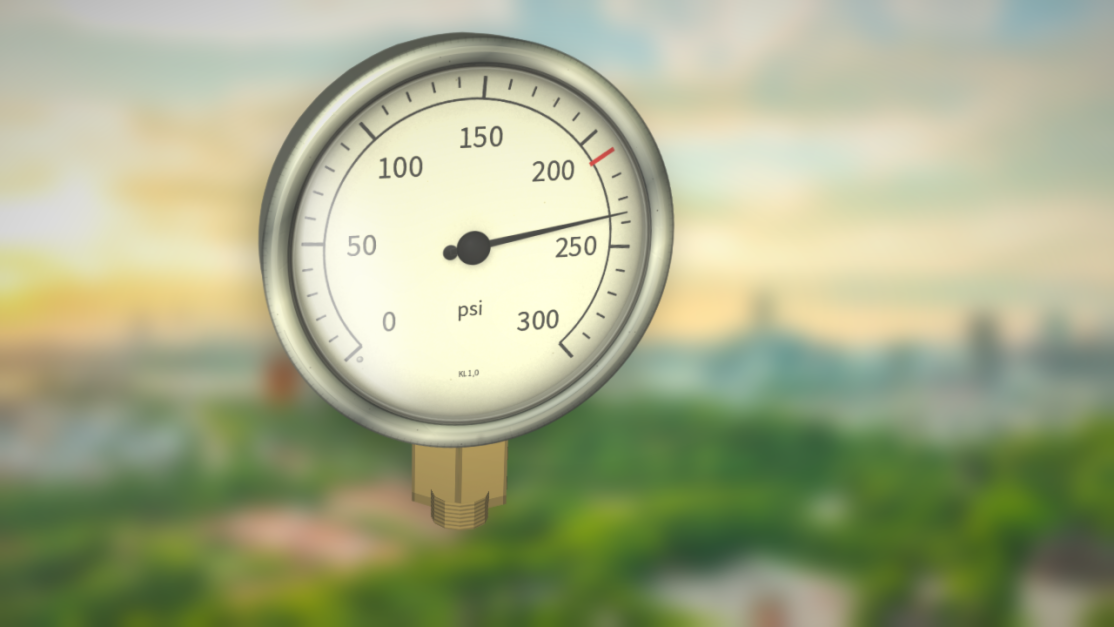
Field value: 235 (psi)
